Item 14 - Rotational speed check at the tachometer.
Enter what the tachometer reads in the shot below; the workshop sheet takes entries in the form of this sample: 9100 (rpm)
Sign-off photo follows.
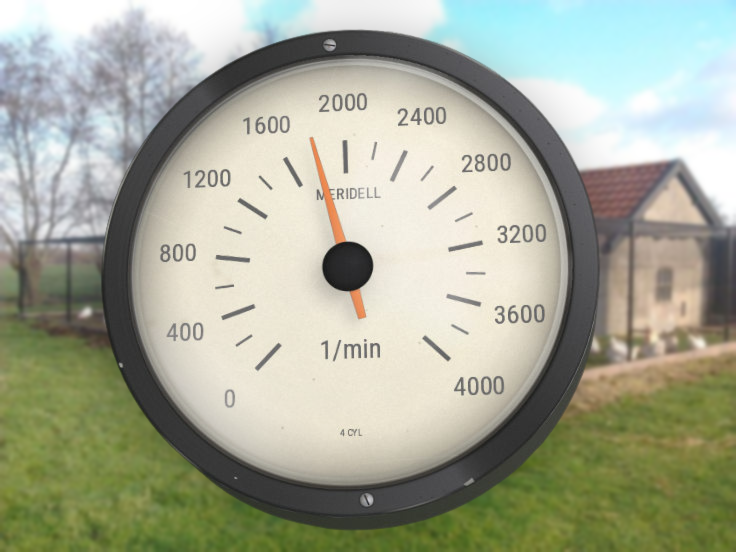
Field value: 1800 (rpm)
